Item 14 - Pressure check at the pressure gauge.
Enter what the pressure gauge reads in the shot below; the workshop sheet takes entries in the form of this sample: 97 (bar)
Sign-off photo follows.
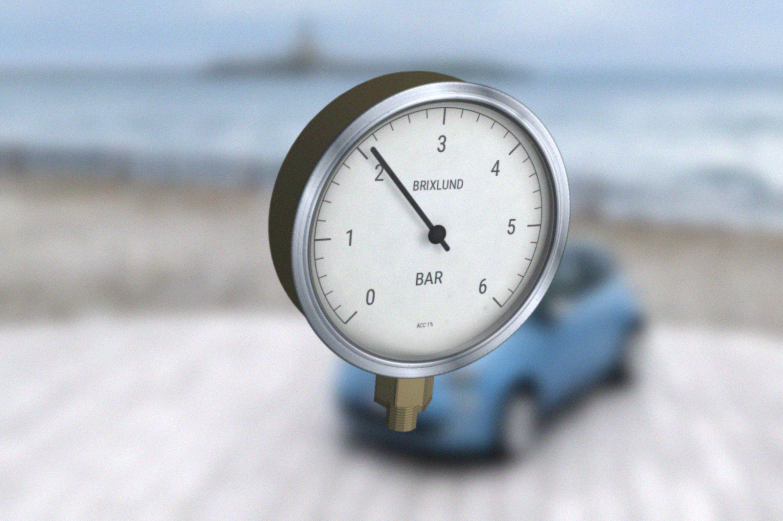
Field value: 2.1 (bar)
